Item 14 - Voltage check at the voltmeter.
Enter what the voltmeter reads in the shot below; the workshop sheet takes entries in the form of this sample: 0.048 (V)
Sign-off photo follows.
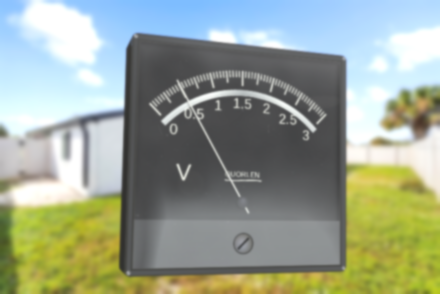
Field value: 0.5 (V)
